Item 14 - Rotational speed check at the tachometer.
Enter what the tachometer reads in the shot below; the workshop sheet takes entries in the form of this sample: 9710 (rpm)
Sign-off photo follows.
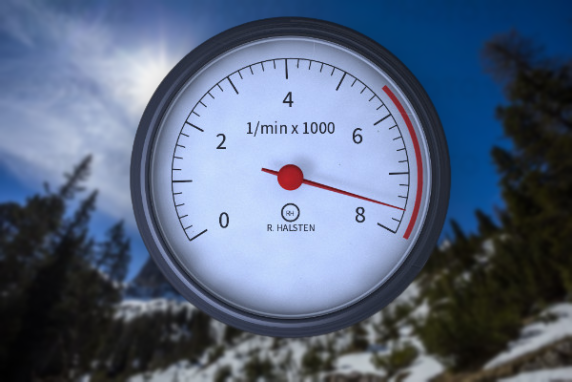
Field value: 7600 (rpm)
